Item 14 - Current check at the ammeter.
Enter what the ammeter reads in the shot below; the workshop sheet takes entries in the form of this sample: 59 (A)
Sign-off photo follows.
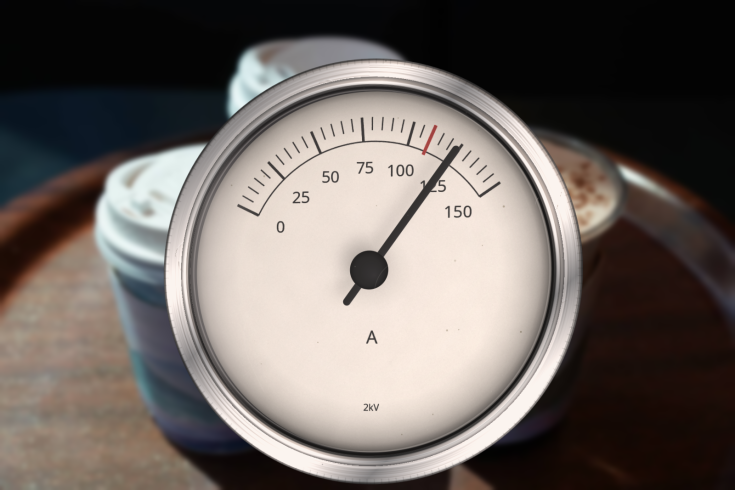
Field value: 125 (A)
